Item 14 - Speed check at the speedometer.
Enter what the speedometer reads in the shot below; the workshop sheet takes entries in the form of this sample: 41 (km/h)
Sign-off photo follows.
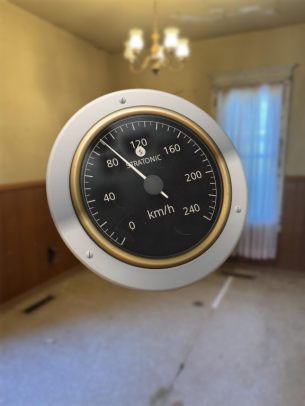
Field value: 90 (km/h)
